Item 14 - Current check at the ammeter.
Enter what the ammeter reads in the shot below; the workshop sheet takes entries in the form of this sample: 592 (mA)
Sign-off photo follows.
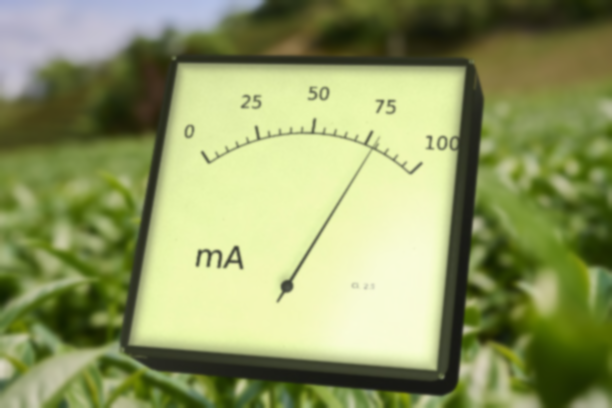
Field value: 80 (mA)
